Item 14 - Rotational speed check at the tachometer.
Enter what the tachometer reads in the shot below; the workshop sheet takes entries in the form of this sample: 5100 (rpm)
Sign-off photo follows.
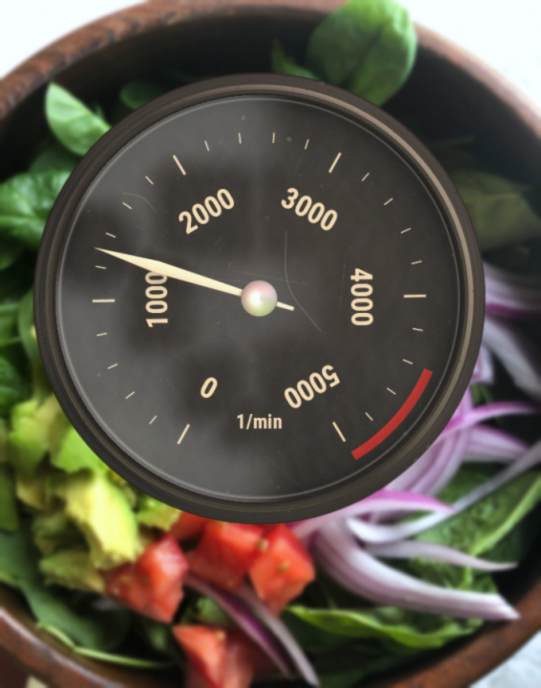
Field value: 1300 (rpm)
